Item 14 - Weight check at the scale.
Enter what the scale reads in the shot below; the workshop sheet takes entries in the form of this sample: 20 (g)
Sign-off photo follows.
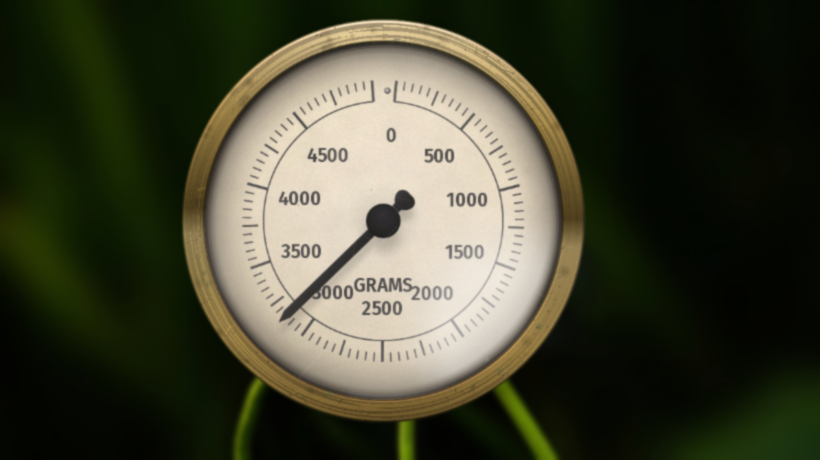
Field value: 3150 (g)
